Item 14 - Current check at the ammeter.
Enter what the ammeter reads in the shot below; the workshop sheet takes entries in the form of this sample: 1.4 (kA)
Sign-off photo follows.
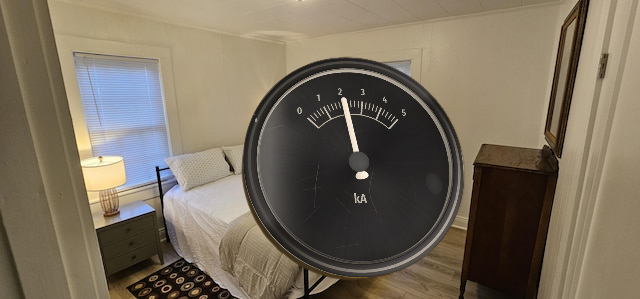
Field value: 2 (kA)
